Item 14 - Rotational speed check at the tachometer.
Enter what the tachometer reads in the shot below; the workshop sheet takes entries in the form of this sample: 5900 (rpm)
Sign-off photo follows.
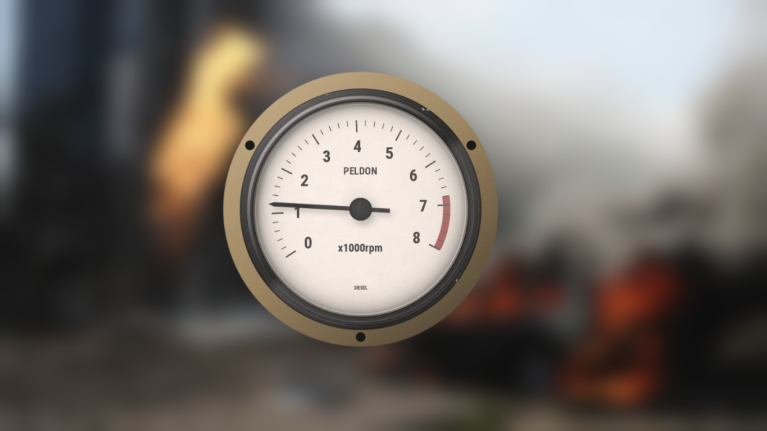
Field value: 1200 (rpm)
